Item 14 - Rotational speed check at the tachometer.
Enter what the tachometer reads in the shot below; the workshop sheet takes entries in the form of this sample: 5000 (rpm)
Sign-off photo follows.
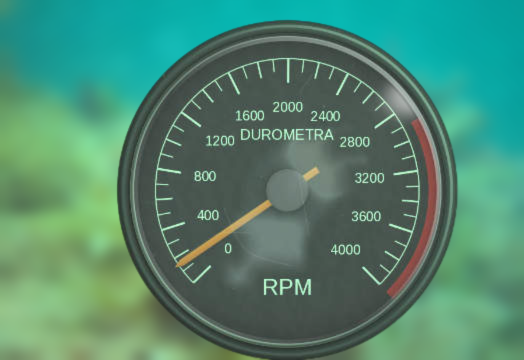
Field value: 150 (rpm)
